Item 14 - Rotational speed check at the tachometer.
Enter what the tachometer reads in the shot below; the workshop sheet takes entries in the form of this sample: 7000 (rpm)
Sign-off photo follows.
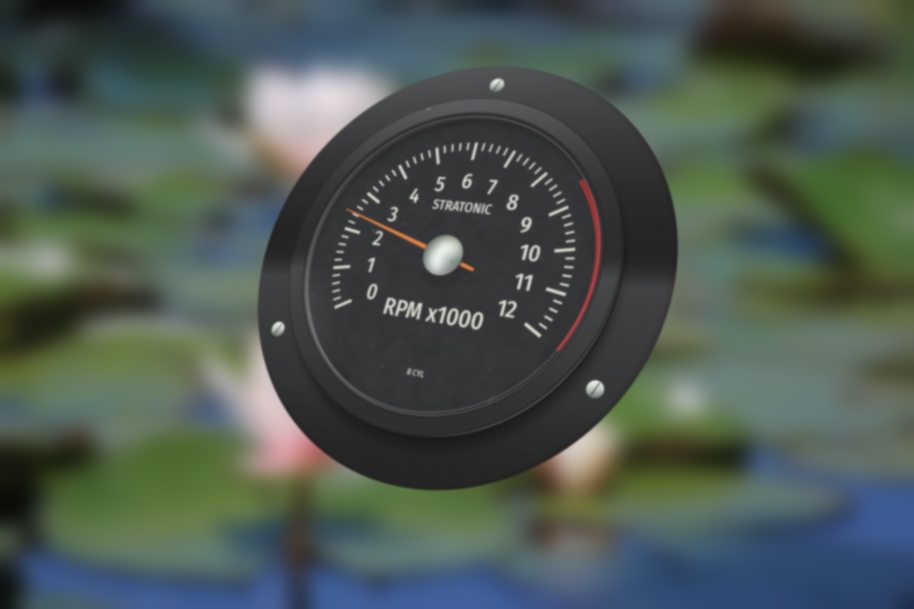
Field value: 2400 (rpm)
